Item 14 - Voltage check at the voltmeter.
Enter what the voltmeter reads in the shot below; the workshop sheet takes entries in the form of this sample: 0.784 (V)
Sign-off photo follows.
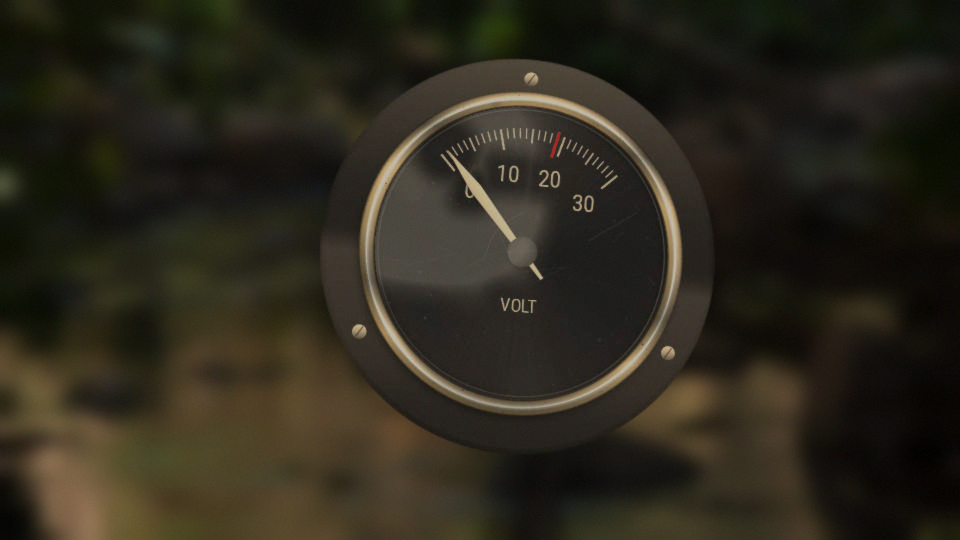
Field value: 1 (V)
